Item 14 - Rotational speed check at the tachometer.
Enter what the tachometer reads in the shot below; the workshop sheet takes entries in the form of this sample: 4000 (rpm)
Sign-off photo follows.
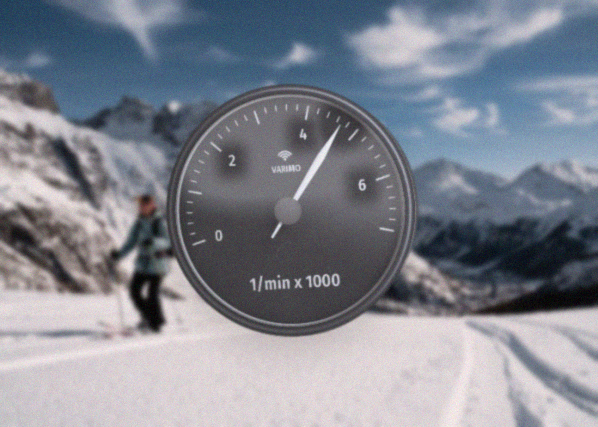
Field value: 4700 (rpm)
